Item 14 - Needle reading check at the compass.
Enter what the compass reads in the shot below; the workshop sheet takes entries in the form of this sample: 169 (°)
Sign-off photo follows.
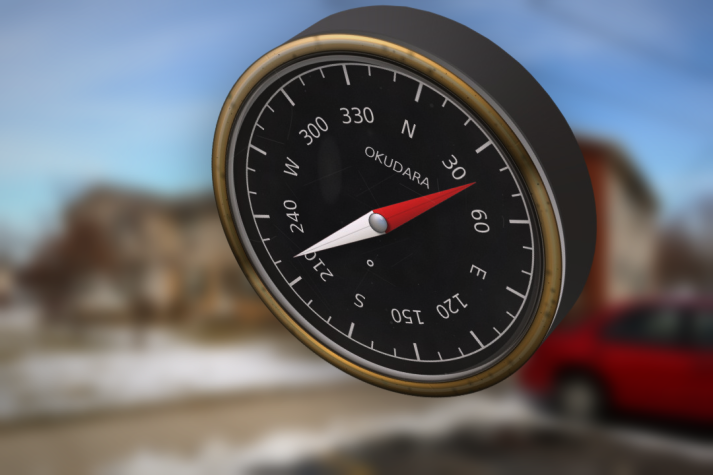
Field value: 40 (°)
